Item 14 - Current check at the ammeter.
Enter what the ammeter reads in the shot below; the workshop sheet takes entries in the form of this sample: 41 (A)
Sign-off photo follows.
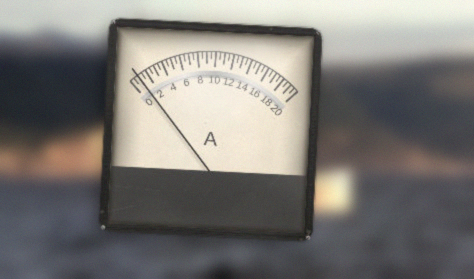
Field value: 1 (A)
